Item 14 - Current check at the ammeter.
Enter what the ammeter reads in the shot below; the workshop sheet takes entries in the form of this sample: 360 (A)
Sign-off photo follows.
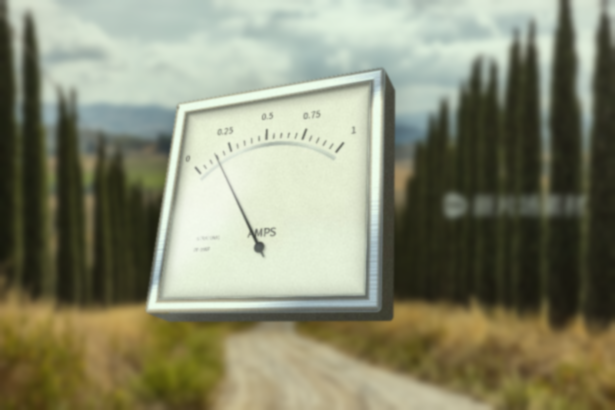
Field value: 0.15 (A)
